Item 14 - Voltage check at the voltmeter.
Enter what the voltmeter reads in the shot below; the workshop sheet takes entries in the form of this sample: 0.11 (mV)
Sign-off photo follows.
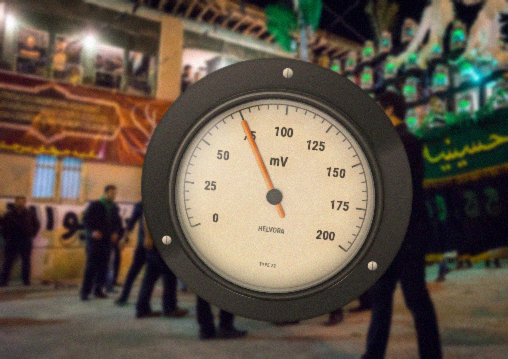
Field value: 75 (mV)
